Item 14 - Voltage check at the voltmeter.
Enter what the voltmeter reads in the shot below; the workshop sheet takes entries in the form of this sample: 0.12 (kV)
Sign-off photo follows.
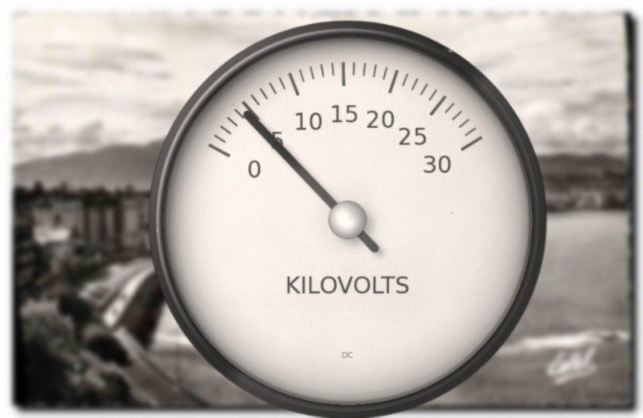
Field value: 4.5 (kV)
